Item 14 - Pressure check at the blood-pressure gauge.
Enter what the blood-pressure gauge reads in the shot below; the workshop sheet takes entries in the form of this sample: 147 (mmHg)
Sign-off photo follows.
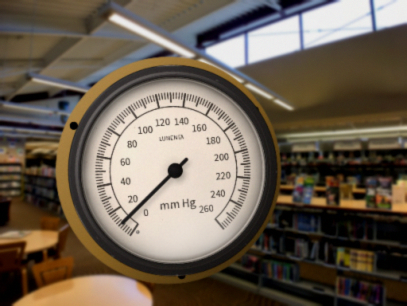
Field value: 10 (mmHg)
